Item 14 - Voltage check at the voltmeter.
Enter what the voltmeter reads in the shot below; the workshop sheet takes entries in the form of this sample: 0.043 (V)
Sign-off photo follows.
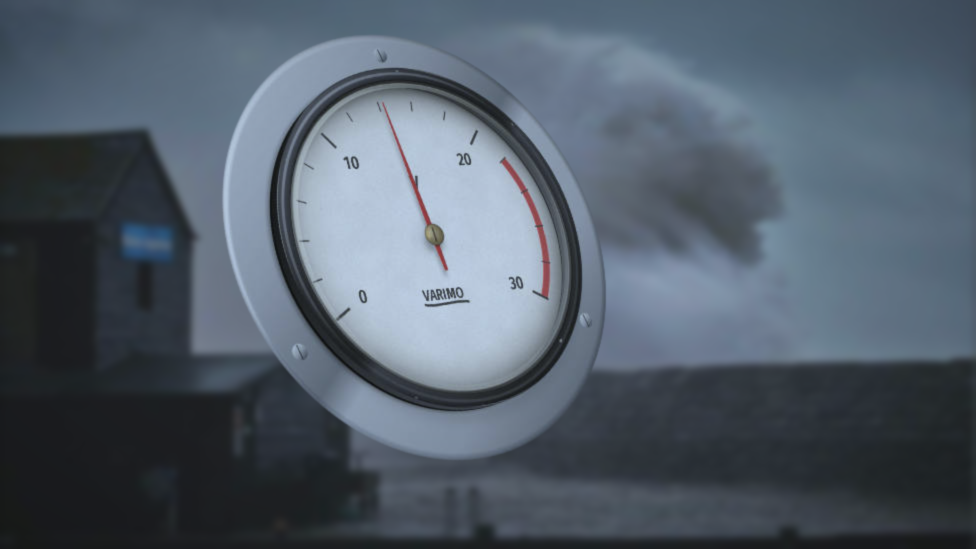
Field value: 14 (V)
